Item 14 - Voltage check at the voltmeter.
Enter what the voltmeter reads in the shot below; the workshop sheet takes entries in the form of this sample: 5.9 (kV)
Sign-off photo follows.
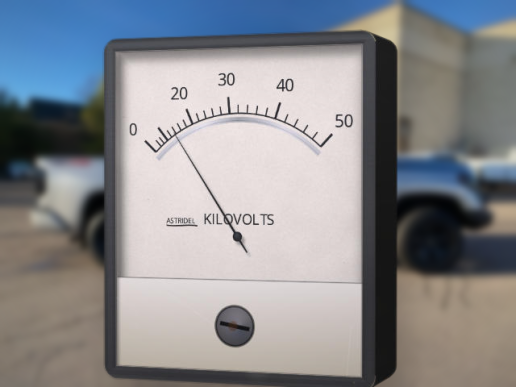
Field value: 14 (kV)
